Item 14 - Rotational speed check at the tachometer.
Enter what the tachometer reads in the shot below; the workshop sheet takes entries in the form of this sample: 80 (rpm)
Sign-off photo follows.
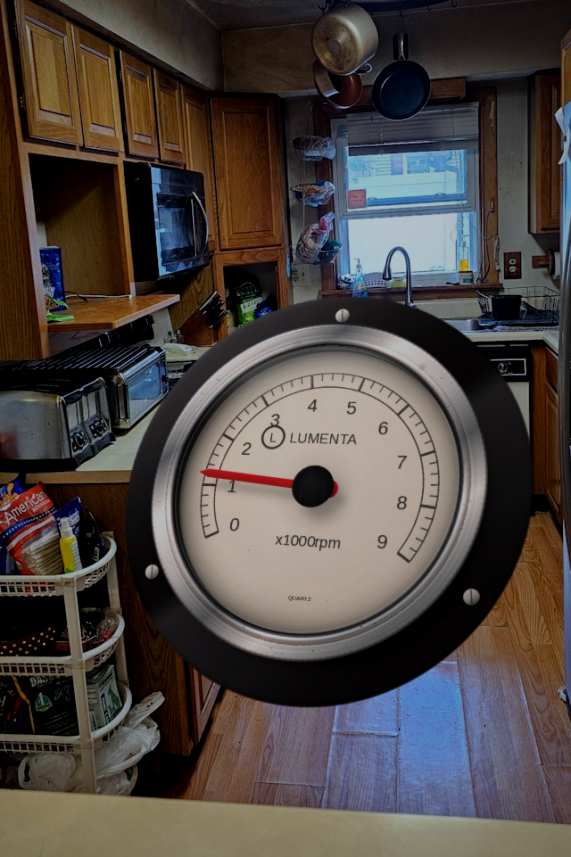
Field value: 1200 (rpm)
